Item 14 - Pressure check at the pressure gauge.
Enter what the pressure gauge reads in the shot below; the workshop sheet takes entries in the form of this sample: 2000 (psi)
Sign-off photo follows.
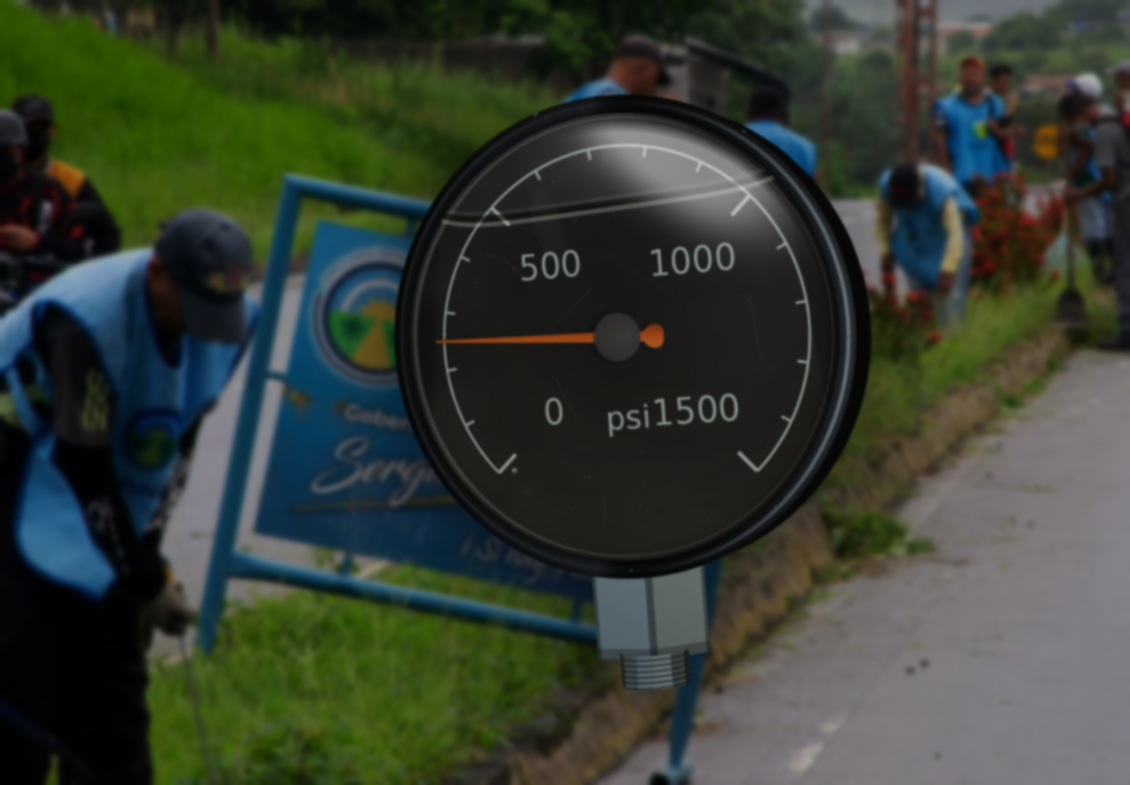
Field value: 250 (psi)
